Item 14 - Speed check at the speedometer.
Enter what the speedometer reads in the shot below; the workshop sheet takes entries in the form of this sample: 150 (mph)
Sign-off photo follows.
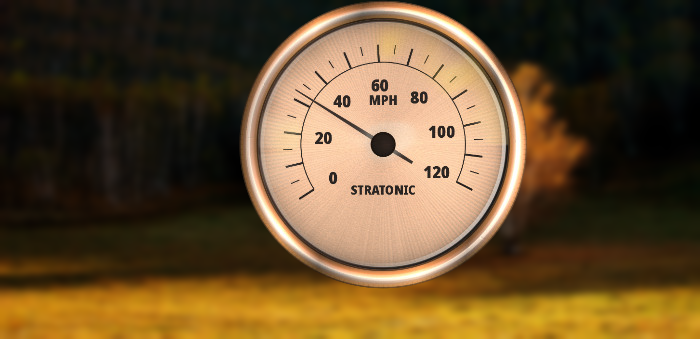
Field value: 32.5 (mph)
